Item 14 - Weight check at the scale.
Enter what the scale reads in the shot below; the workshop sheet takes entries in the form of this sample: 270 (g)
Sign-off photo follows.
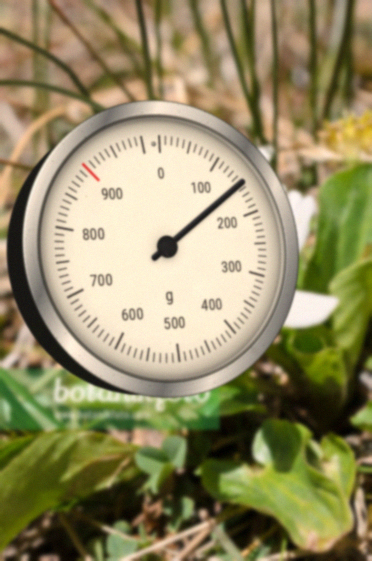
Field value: 150 (g)
